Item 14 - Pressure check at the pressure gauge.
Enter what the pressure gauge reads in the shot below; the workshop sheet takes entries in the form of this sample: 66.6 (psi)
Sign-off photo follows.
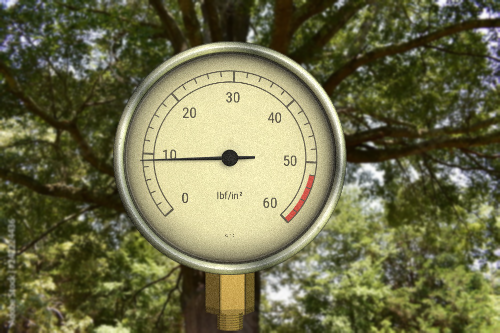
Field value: 9 (psi)
